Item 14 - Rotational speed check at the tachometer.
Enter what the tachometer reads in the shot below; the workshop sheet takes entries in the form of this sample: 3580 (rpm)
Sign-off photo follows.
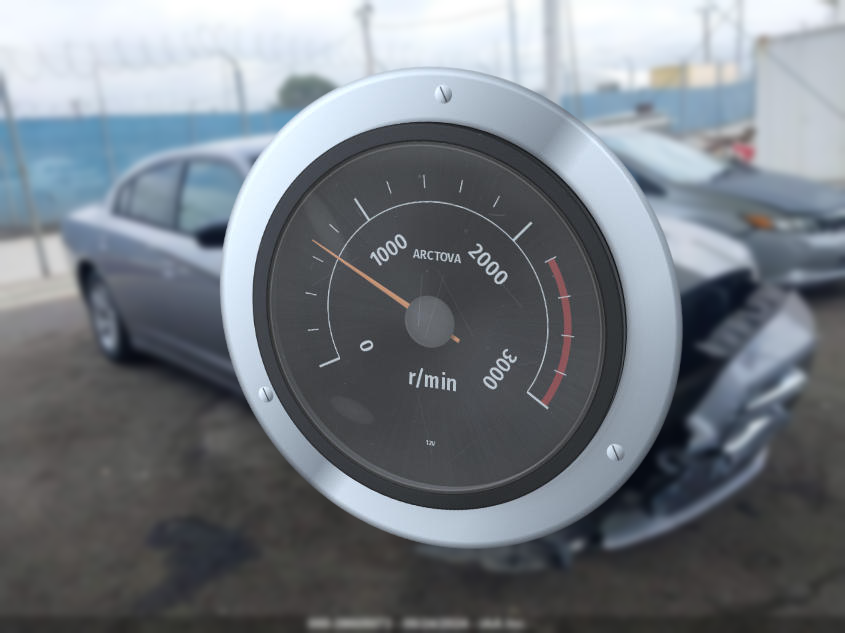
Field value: 700 (rpm)
